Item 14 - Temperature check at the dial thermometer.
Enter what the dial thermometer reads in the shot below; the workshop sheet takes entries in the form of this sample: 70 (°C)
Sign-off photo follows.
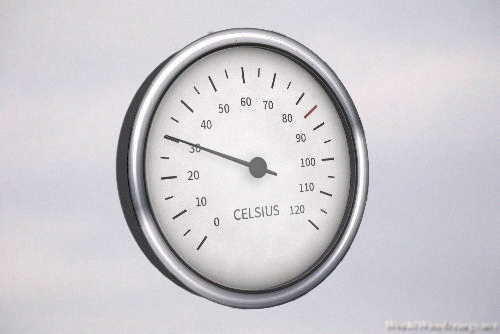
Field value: 30 (°C)
